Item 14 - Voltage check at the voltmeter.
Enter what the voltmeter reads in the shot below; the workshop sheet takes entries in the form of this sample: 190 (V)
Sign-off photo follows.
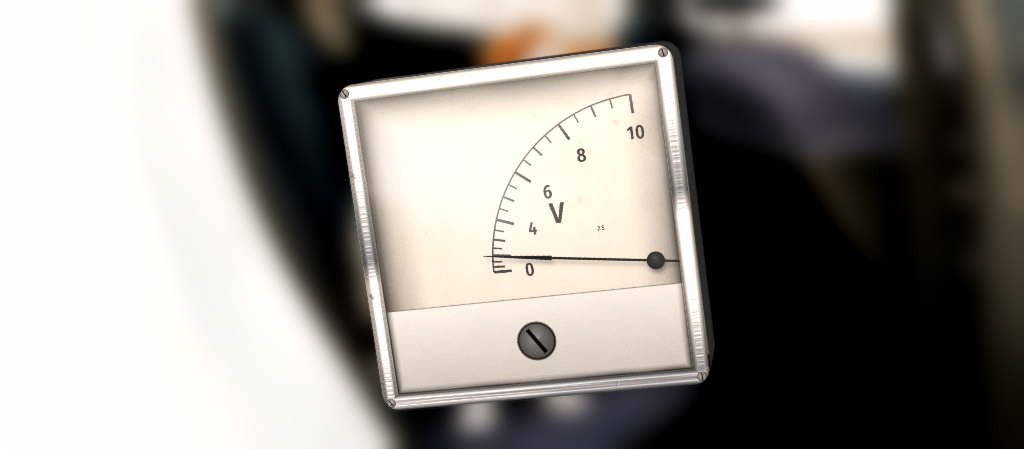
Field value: 2 (V)
